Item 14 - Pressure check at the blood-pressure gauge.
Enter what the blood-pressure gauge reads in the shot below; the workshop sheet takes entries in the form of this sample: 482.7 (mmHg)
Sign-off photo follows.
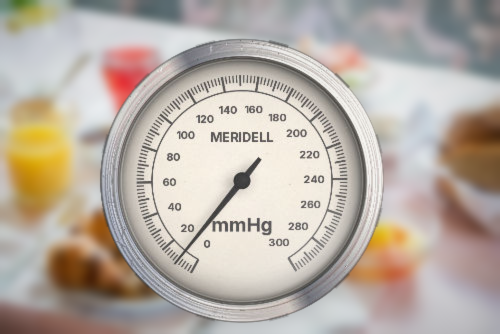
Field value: 10 (mmHg)
